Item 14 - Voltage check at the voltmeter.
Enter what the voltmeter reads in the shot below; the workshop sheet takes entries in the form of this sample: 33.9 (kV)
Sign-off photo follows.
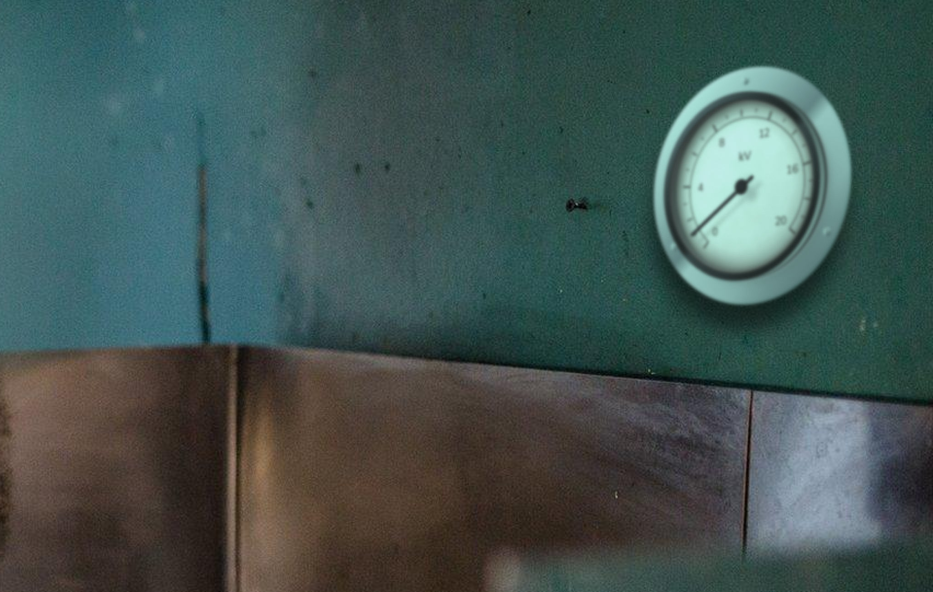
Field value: 1 (kV)
